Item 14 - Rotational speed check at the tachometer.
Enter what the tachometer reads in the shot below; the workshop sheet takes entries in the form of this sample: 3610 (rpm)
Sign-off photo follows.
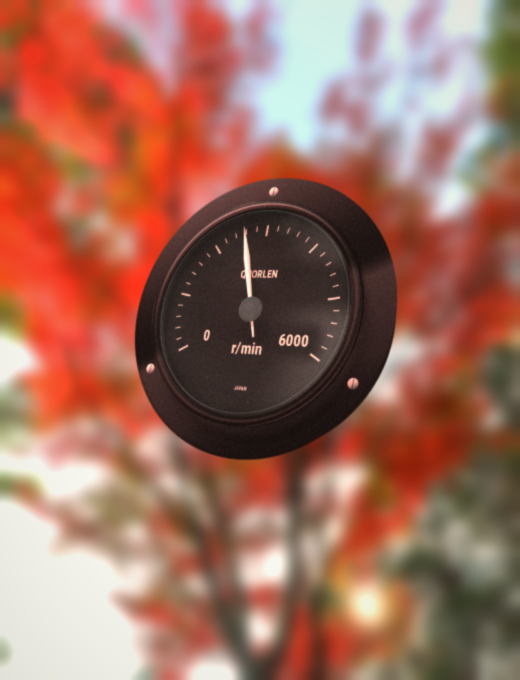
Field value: 2600 (rpm)
